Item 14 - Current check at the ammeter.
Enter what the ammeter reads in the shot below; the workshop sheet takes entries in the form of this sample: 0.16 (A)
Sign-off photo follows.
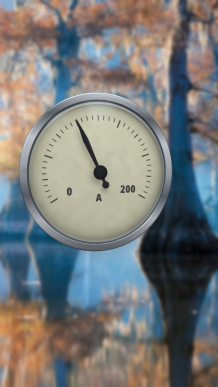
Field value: 80 (A)
